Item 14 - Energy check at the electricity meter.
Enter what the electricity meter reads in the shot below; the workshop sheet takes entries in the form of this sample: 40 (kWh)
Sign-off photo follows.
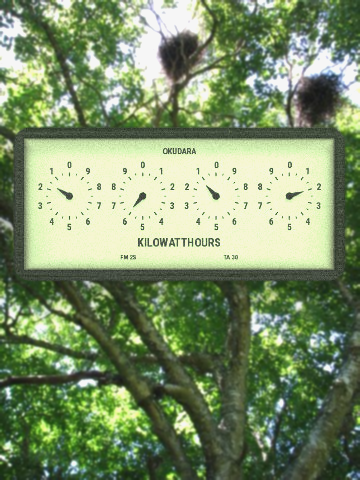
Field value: 1612 (kWh)
